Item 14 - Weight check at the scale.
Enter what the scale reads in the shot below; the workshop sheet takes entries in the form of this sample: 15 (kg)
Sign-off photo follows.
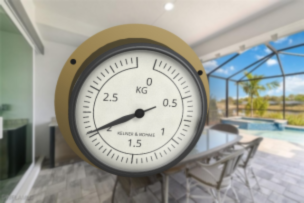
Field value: 2.05 (kg)
